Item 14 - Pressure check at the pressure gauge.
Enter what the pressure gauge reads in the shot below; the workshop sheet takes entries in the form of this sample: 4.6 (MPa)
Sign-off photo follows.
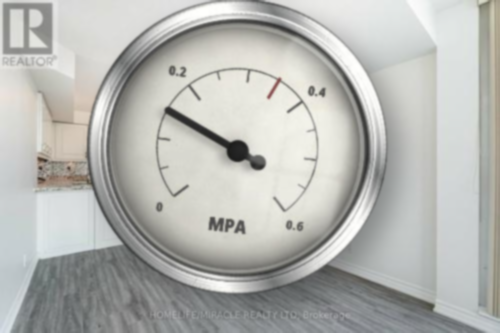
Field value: 0.15 (MPa)
